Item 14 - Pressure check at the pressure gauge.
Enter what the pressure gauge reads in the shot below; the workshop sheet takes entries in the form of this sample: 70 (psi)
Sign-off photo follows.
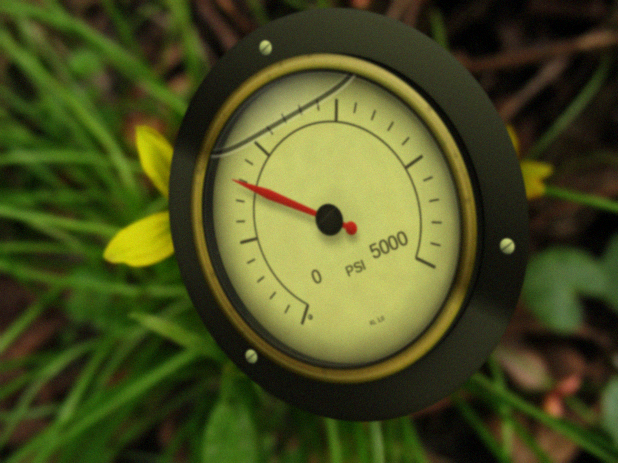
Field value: 1600 (psi)
